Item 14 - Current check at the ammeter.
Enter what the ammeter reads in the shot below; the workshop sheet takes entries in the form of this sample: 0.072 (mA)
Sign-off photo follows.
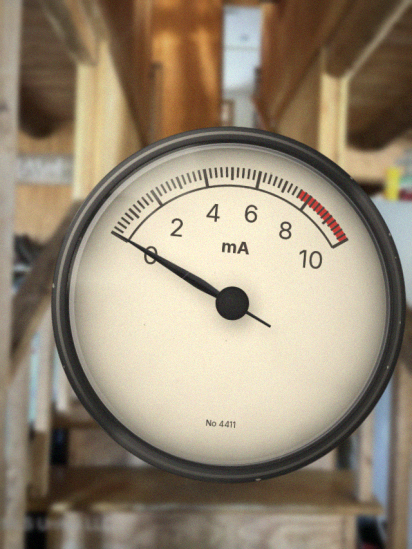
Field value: 0 (mA)
